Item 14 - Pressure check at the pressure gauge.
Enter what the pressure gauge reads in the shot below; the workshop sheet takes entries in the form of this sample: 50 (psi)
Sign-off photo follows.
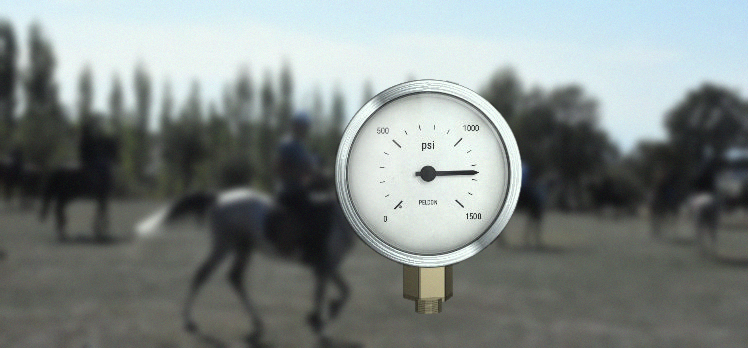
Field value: 1250 (psi)
